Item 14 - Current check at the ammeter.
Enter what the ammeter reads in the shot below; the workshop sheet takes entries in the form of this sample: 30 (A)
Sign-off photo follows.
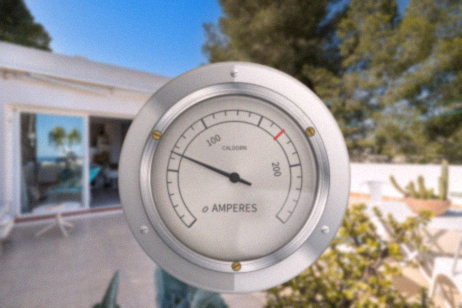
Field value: 65 (A)
